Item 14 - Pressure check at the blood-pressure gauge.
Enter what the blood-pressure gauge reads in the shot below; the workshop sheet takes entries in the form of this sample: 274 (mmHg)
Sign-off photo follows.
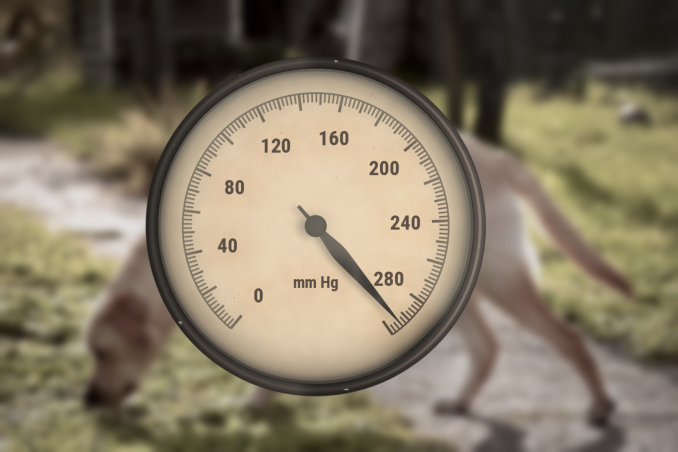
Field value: 294 (mmHg)
